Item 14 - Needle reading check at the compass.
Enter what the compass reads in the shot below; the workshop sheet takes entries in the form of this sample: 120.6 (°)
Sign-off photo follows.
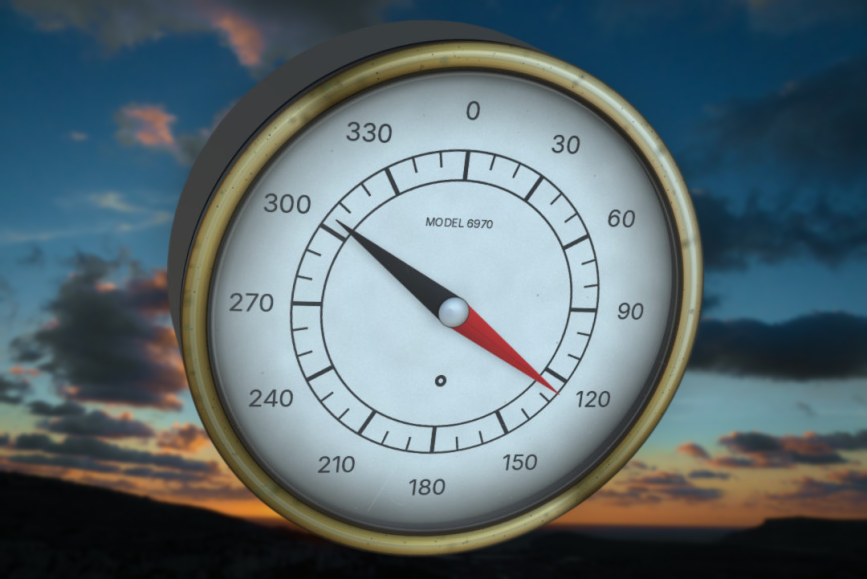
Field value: 125 (°)
